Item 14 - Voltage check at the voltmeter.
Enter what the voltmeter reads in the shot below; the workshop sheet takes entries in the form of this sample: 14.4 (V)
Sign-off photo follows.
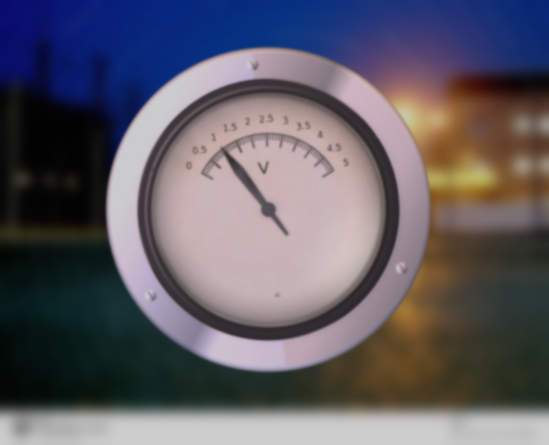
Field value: 1 (V)
